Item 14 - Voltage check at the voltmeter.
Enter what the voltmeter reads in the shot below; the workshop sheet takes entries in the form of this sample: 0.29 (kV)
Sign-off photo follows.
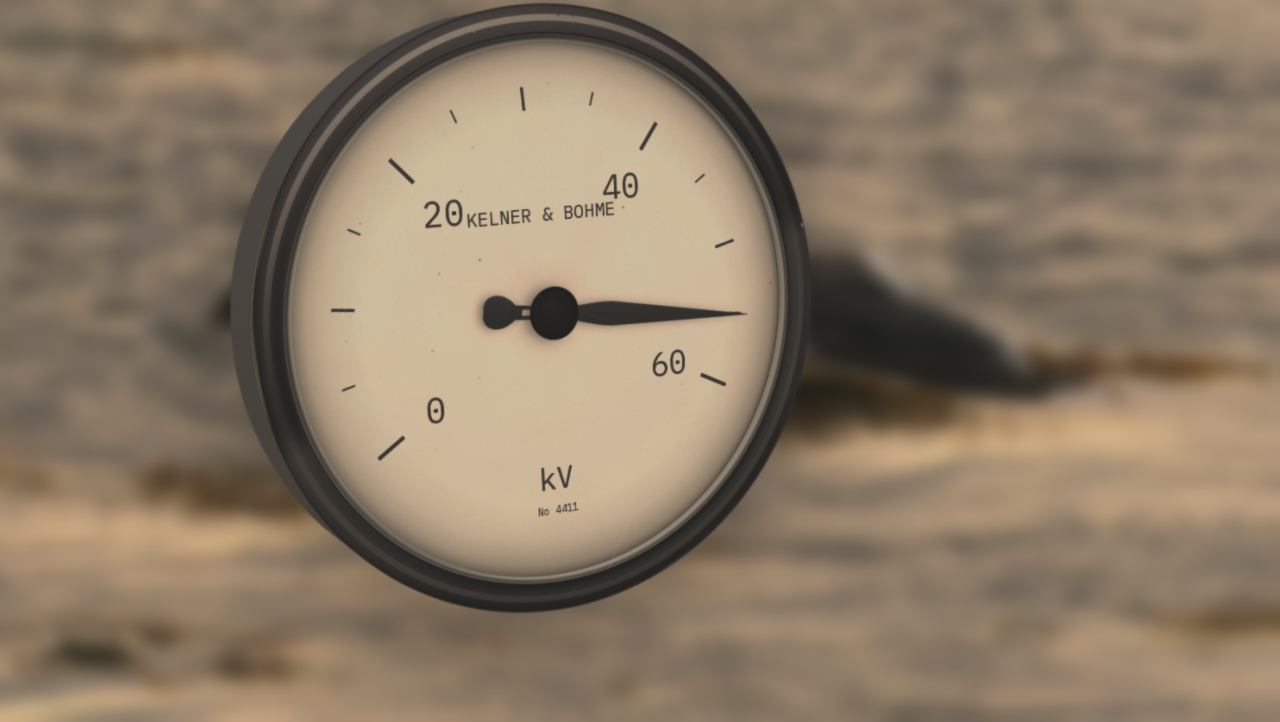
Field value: 55 (kV)
